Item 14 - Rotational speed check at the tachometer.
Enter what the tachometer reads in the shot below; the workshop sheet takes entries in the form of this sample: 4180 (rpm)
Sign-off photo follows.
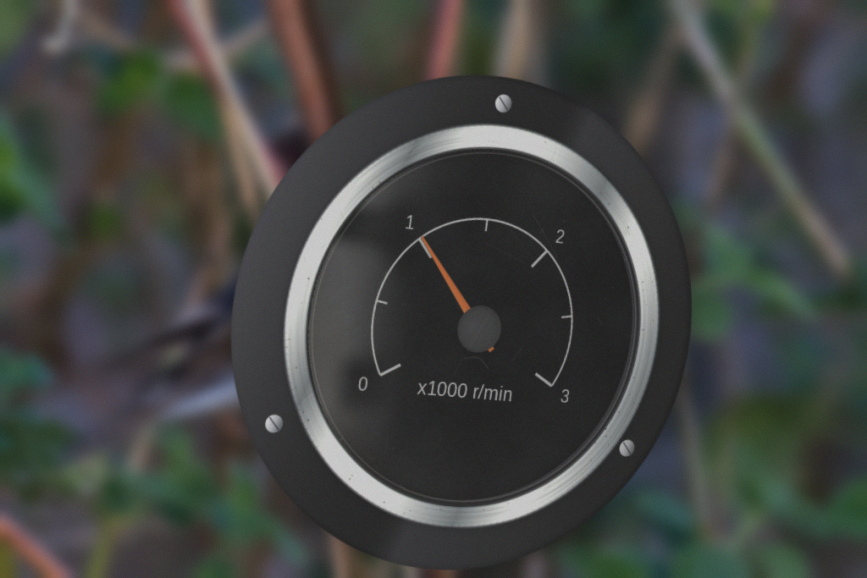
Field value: 1000 (rpm)
